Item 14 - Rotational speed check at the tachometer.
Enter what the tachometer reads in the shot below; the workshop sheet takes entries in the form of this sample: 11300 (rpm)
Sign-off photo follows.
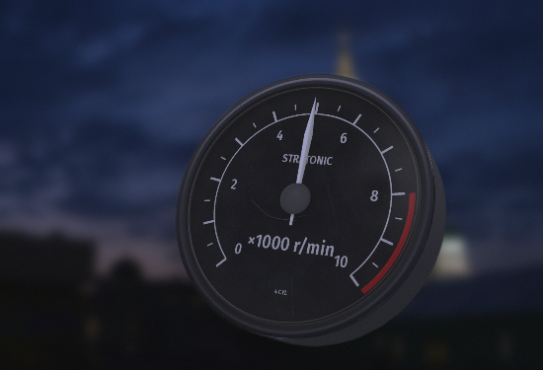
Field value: 5000 (rpm)
